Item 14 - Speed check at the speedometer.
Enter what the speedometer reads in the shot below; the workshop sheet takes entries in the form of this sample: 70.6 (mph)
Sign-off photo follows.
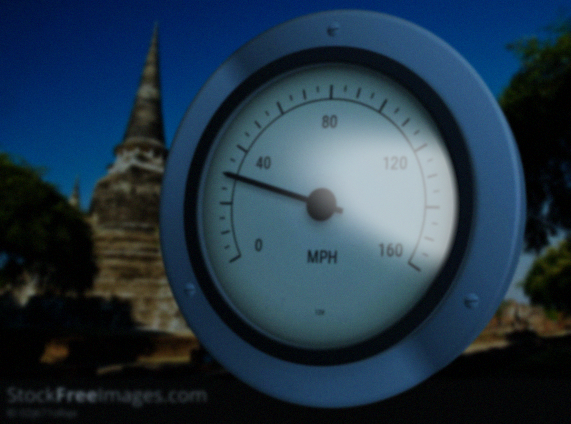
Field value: 30 (mph)
